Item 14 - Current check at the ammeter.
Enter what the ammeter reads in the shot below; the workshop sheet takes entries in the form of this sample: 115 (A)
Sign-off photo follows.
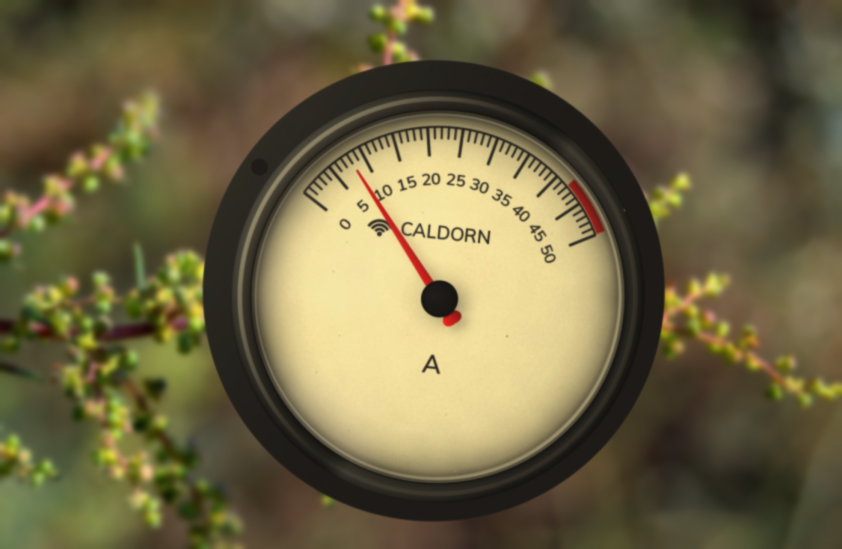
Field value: 8 (A)
